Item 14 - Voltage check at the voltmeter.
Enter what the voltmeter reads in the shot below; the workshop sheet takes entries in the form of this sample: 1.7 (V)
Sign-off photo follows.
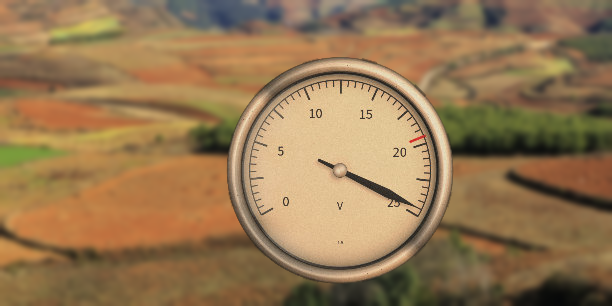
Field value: 24.5 (V)
